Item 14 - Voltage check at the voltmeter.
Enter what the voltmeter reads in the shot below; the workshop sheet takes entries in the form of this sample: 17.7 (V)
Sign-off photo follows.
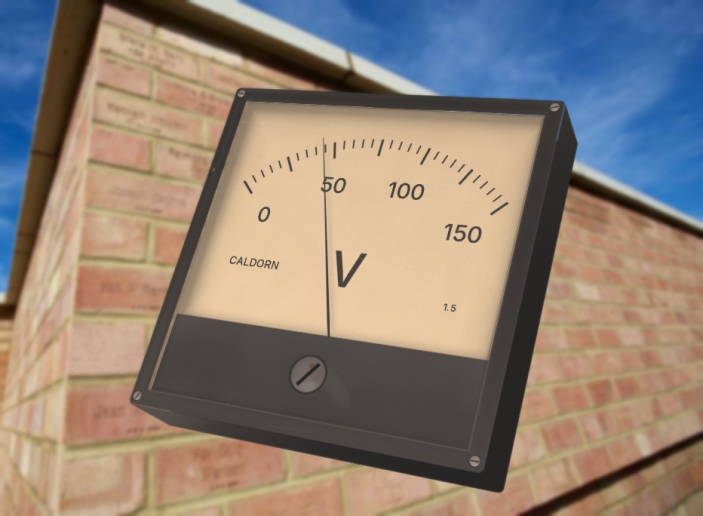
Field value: 45 (V)
